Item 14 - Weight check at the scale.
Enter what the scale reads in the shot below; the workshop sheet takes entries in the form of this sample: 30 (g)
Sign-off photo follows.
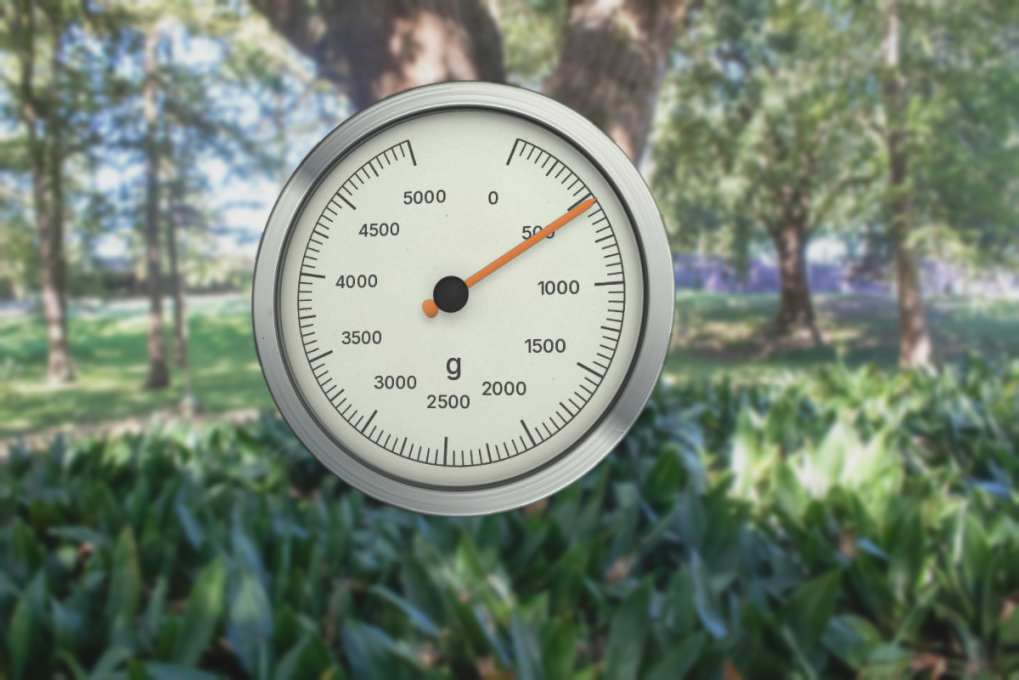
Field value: 550 (g)
